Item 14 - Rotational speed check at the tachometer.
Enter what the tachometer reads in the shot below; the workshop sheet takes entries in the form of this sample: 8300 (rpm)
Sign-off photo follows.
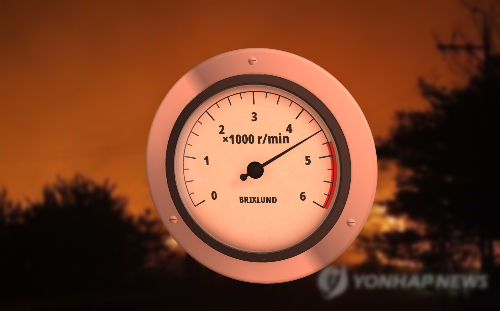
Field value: 4500 (rpm)
